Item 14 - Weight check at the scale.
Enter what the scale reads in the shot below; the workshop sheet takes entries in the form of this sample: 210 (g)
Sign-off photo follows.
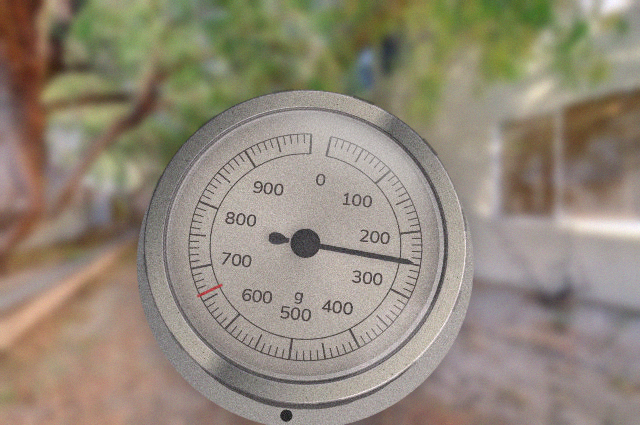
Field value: 250 (g)
